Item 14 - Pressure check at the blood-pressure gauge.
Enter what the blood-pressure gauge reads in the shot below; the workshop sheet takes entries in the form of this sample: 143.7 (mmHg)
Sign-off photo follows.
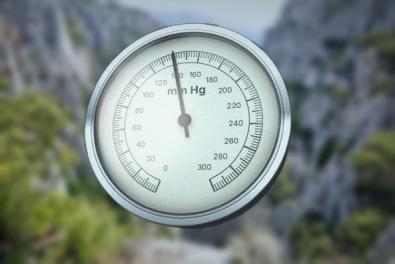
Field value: 140 (mmHg)
